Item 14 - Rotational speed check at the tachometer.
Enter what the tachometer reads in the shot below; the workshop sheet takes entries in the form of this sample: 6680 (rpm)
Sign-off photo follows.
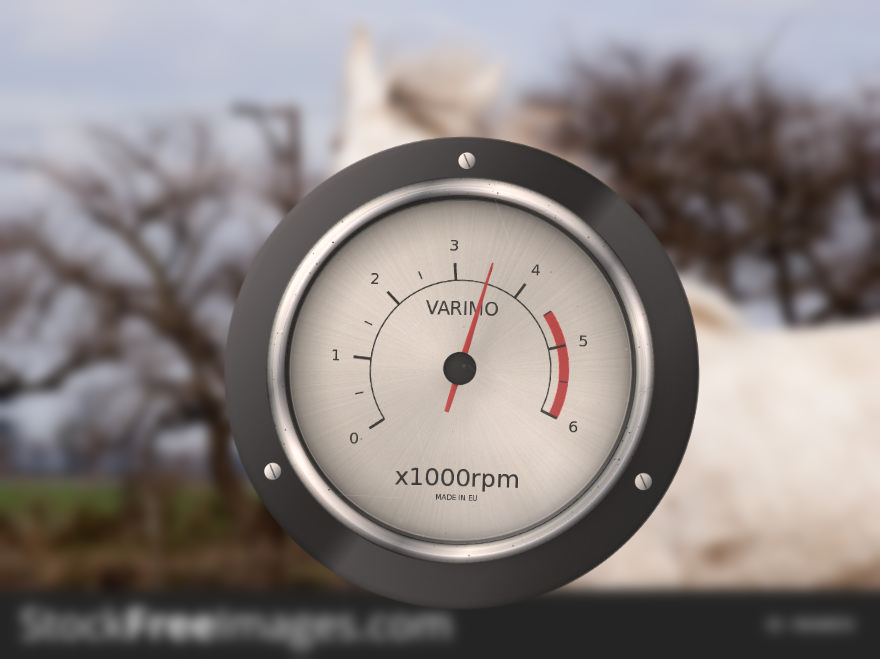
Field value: 3500 (rpm)
